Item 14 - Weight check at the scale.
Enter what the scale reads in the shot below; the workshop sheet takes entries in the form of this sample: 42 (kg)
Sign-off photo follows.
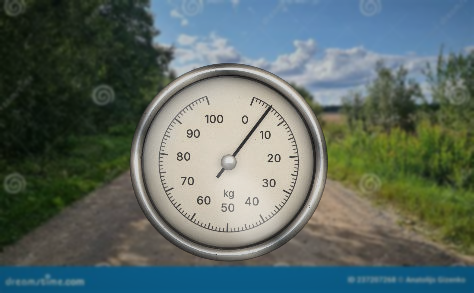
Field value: 5 (kg)
